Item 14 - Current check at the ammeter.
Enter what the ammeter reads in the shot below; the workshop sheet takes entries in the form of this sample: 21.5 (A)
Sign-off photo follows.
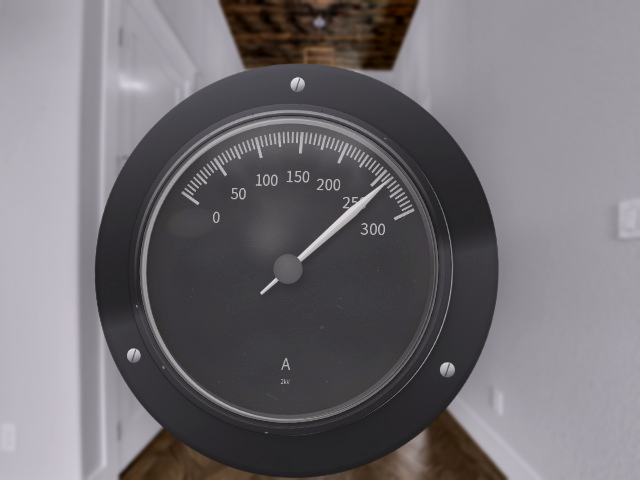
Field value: 260 (A)
